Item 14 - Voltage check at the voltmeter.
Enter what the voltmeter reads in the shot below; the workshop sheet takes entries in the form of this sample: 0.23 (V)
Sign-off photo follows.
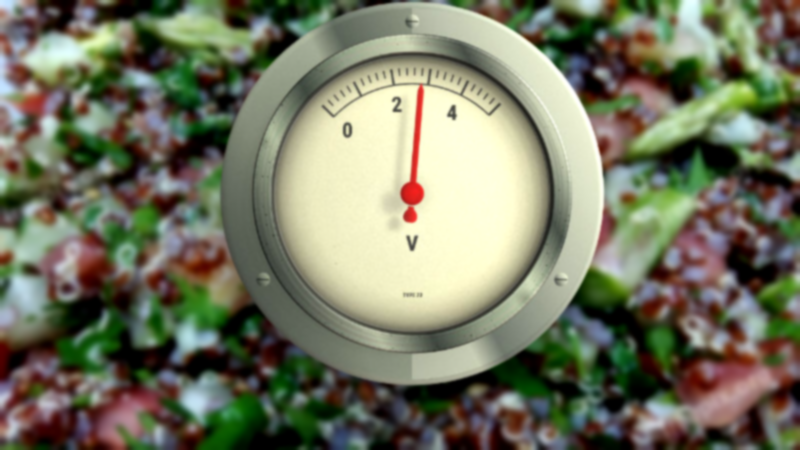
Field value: 2.8 (V)
